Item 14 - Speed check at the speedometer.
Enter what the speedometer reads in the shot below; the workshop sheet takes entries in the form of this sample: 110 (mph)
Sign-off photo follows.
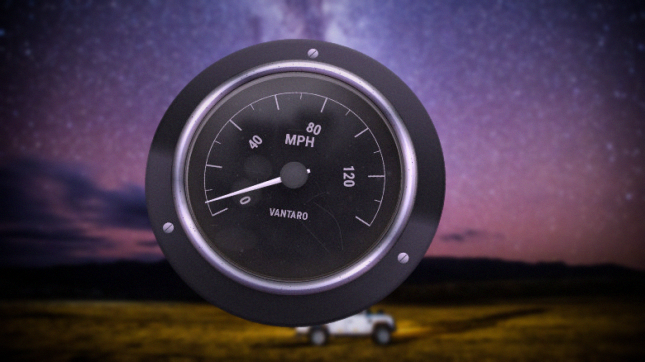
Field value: 5 (mph)
